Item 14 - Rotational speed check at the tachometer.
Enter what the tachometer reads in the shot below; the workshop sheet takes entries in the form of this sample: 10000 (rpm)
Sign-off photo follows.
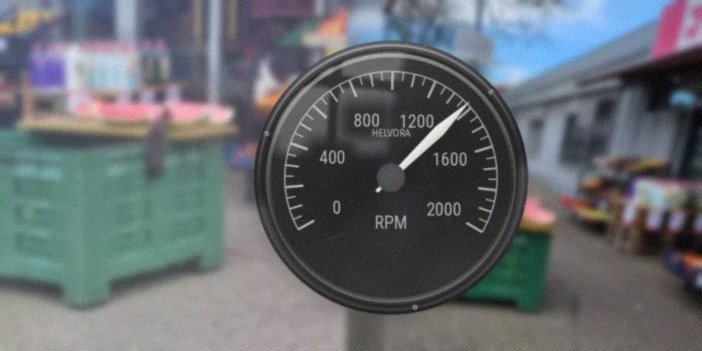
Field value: 1375 (rpm)
